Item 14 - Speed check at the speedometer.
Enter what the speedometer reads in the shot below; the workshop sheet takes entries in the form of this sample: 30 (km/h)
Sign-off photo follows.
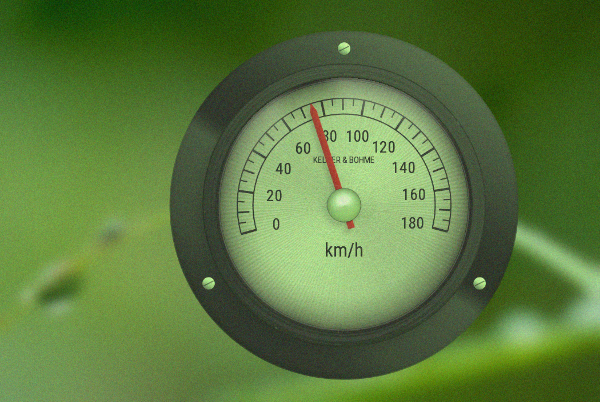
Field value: 75 (km/h)
